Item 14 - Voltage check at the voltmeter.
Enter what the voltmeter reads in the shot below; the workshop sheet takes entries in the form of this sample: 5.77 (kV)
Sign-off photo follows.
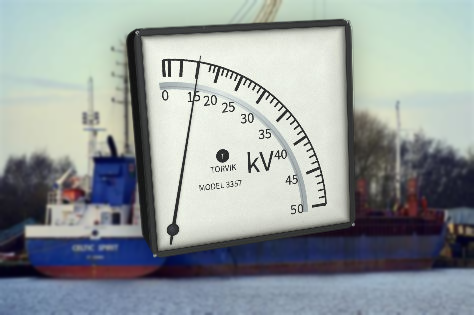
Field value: 15 (kV)
